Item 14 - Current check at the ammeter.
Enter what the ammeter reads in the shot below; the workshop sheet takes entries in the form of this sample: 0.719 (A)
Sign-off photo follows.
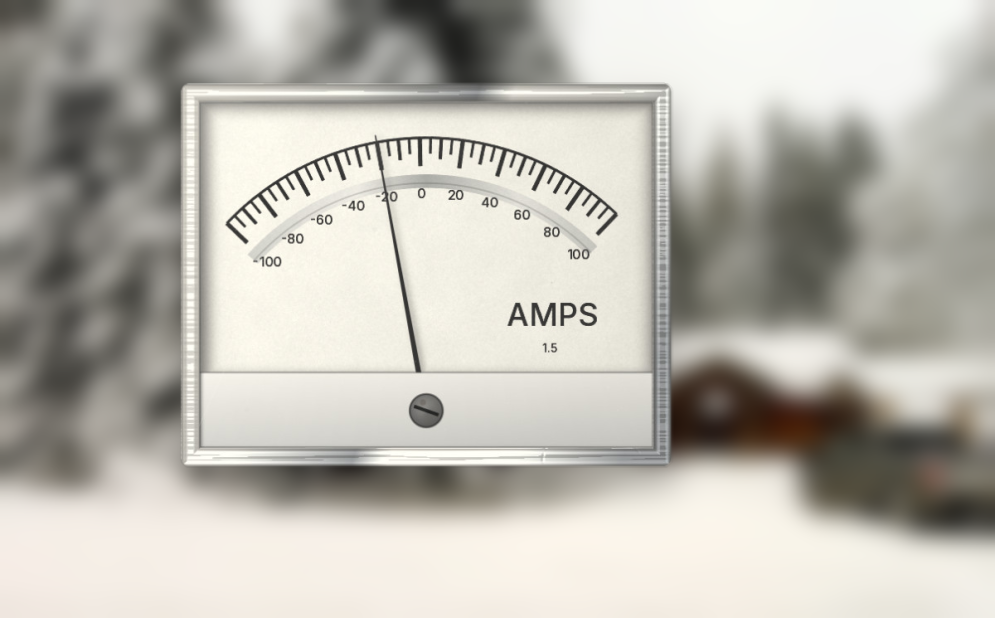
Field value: -20 (A)
